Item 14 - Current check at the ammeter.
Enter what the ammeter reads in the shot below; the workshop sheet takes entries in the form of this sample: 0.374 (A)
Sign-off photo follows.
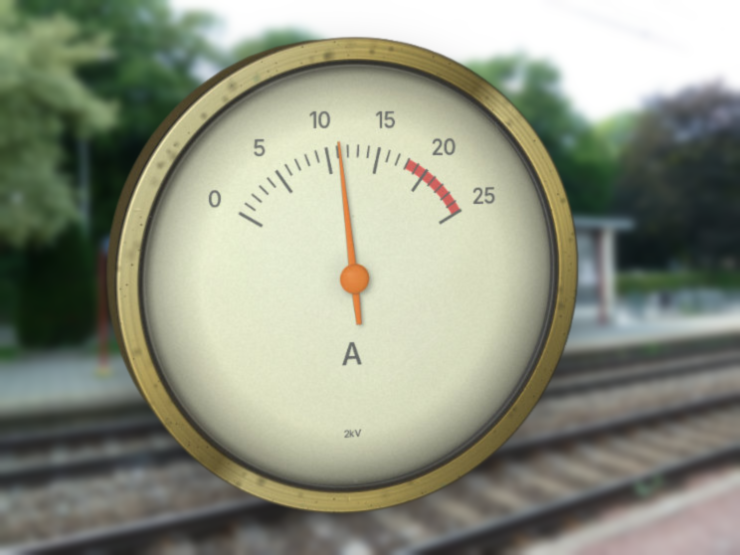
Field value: 11 (A)
